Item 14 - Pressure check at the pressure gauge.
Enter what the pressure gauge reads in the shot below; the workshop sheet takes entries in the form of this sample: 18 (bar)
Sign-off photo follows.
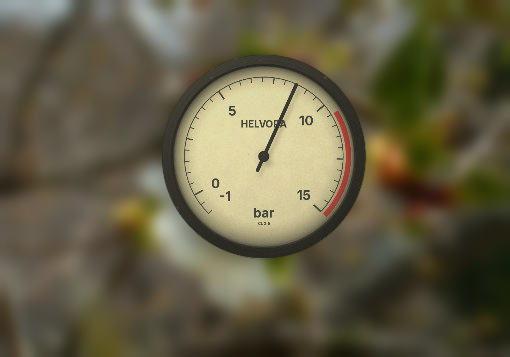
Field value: 8.5 (bar)
